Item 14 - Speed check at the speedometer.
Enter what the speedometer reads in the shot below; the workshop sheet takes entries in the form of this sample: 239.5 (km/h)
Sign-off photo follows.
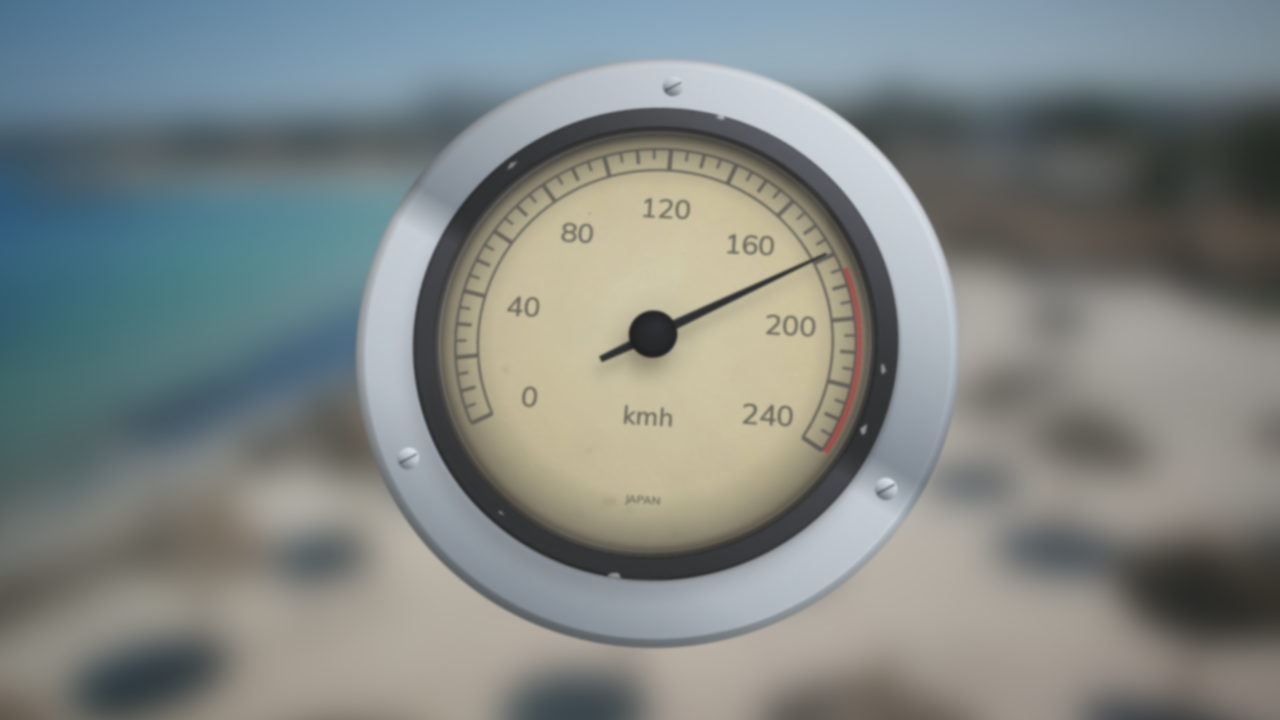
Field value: 180 (km/h)
